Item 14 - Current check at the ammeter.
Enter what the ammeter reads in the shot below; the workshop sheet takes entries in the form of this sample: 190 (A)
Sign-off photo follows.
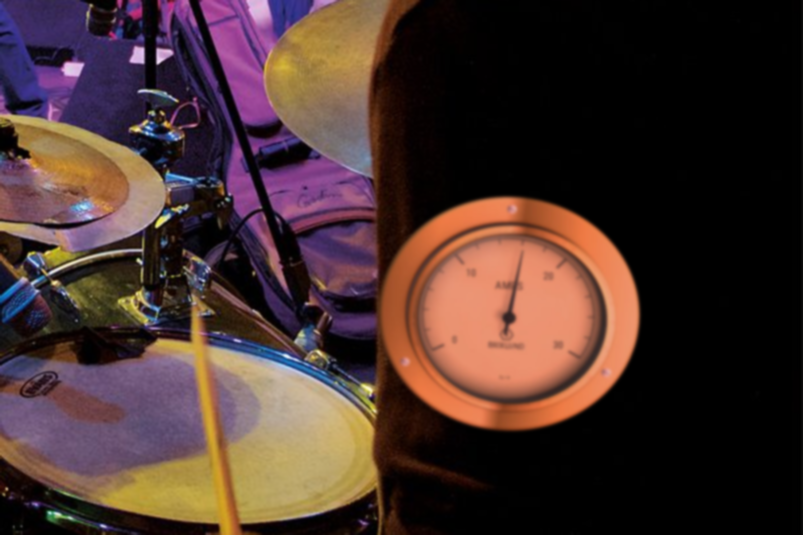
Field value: 16 (A)
